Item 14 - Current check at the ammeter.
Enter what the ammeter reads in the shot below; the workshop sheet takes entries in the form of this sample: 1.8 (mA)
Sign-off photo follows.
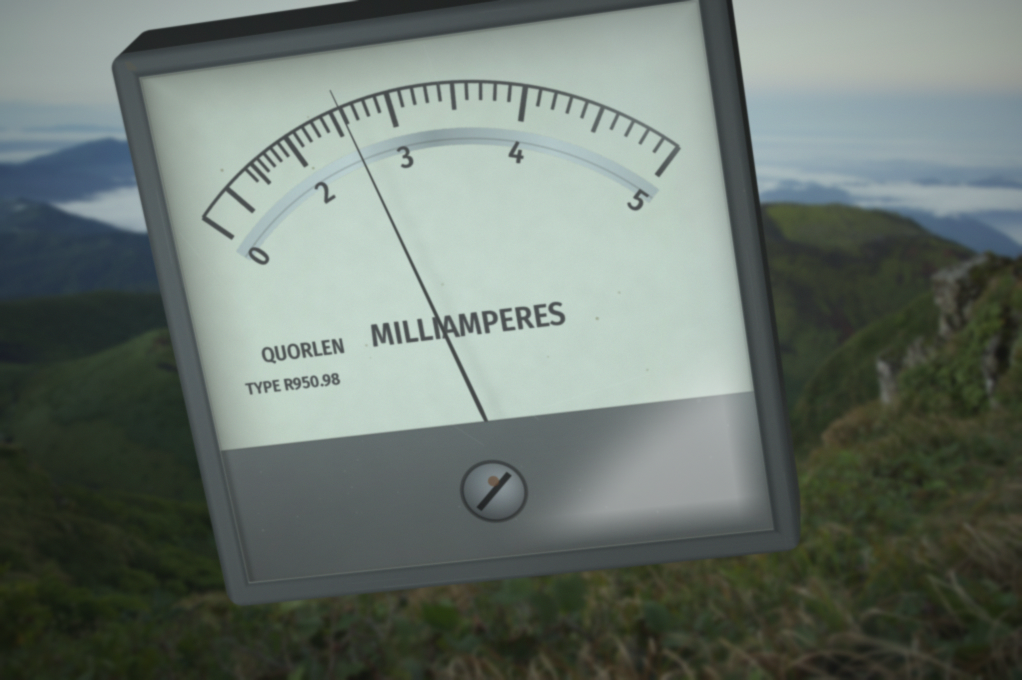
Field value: 2.6 (mA)
